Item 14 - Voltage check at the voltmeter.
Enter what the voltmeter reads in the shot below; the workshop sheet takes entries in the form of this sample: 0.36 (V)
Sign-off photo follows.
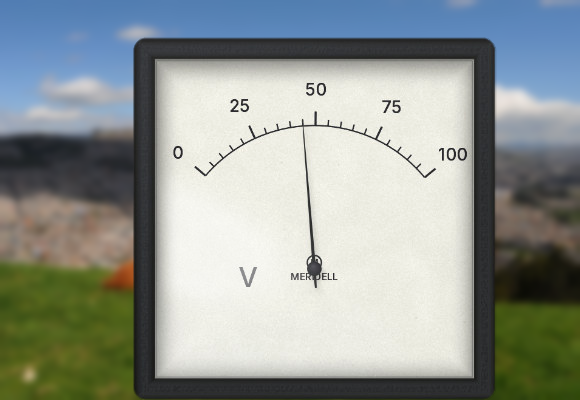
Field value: 45 (V)
